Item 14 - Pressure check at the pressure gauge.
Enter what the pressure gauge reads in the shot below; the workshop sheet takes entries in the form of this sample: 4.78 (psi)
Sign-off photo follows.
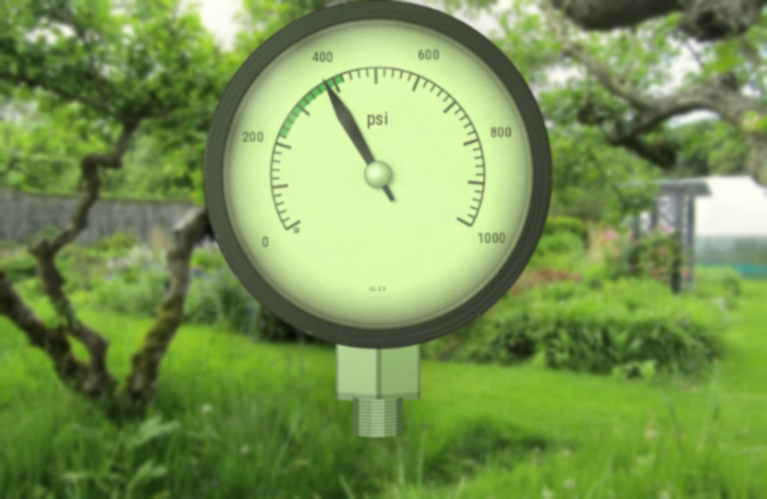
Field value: 380 (psi)
